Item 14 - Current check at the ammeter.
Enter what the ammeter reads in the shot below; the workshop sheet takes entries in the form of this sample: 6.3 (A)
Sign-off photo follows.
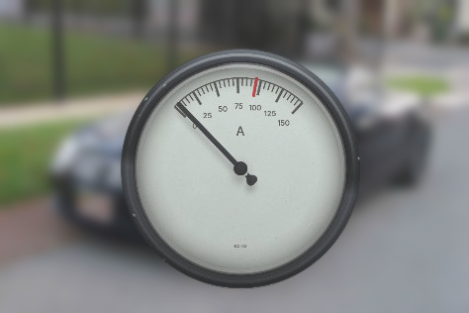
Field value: 5 (A)
